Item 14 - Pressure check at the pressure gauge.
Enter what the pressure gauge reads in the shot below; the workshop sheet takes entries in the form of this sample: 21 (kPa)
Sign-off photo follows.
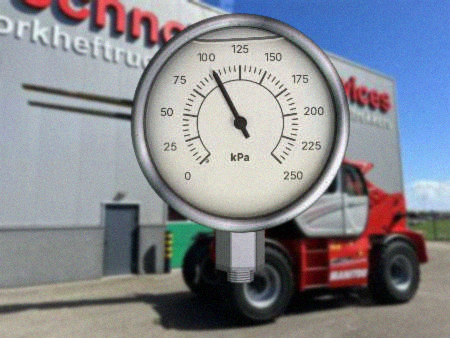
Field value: 100 (kPa)
